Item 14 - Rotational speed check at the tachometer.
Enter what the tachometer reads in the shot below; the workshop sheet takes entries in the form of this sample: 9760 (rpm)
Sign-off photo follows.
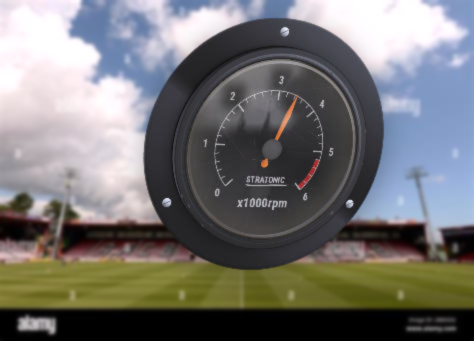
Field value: 3400 (rpm)
